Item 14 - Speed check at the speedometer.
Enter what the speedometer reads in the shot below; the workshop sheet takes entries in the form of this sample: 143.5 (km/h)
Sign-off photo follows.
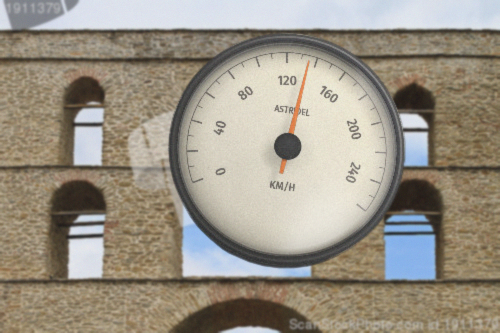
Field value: 135 (km/h)
